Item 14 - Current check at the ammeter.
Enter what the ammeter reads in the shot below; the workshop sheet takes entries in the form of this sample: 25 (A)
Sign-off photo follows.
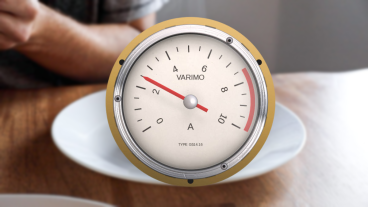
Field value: 2.5 (A)
